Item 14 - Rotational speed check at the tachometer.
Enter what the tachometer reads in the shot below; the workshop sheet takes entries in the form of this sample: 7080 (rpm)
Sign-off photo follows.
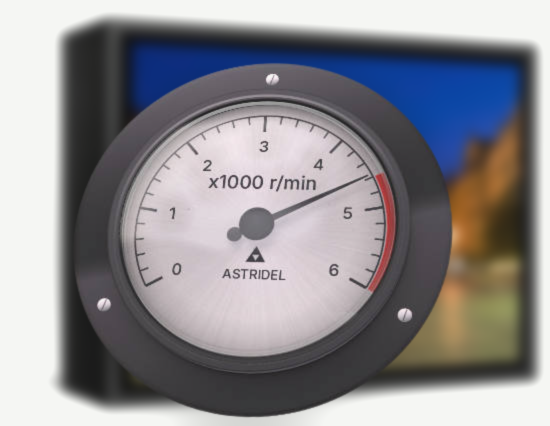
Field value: 4600 (rpm)
